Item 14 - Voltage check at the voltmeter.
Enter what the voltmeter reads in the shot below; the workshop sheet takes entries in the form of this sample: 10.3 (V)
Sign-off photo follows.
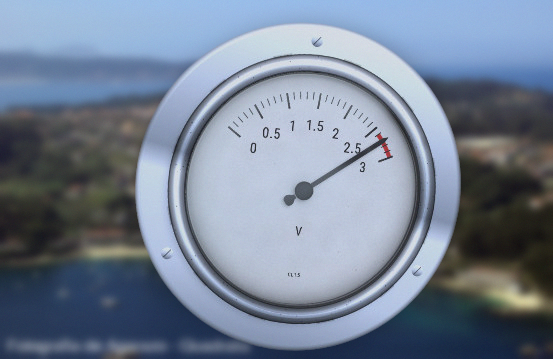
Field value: 2.7 (V)
